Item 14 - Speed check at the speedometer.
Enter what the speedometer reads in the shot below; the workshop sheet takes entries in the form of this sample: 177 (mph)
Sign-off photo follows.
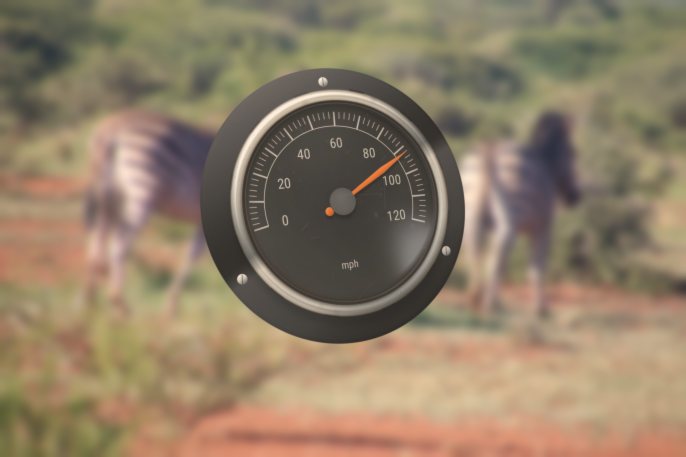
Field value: 92 (mph)
